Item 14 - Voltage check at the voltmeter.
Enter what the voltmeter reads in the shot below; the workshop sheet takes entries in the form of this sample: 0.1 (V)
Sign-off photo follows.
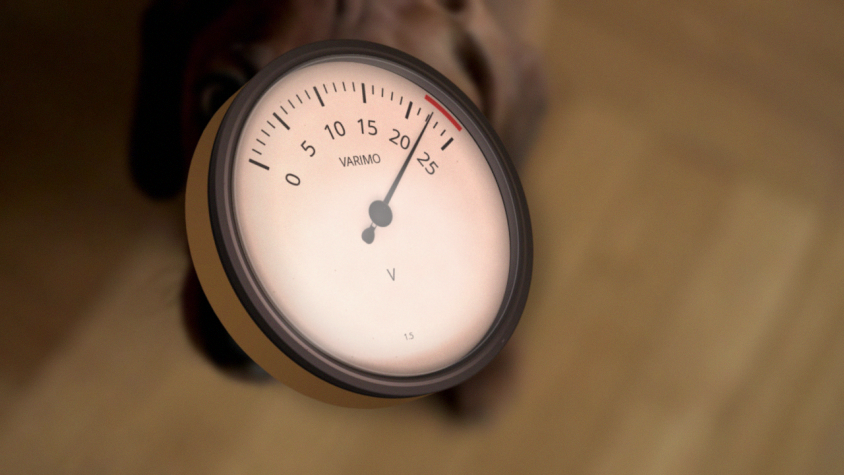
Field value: 22 (V)
